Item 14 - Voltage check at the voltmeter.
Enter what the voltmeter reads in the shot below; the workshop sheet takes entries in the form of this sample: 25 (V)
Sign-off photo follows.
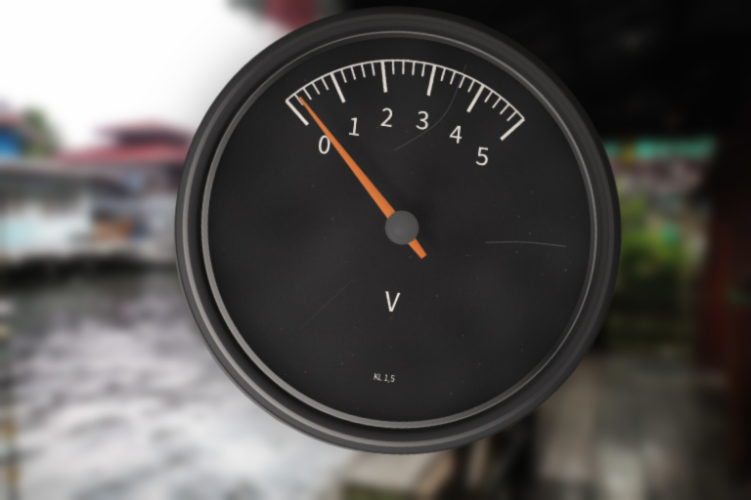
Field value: 0.2 (V)
